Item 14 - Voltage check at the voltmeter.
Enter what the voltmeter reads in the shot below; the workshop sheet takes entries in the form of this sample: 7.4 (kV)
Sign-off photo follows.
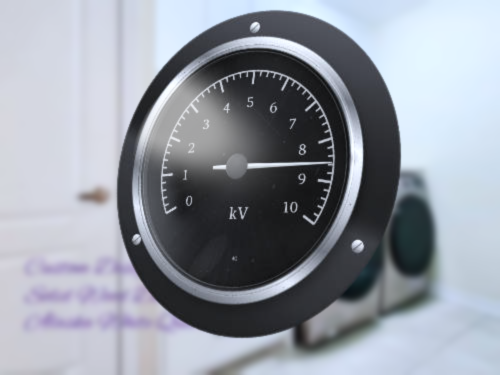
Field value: 8.6 (kV)
